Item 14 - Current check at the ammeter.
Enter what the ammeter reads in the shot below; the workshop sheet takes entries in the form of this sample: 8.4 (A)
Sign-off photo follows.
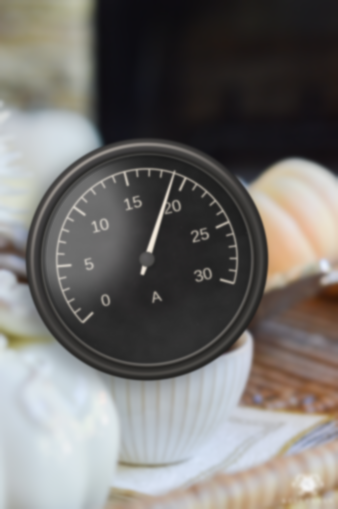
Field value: 19 (A)
